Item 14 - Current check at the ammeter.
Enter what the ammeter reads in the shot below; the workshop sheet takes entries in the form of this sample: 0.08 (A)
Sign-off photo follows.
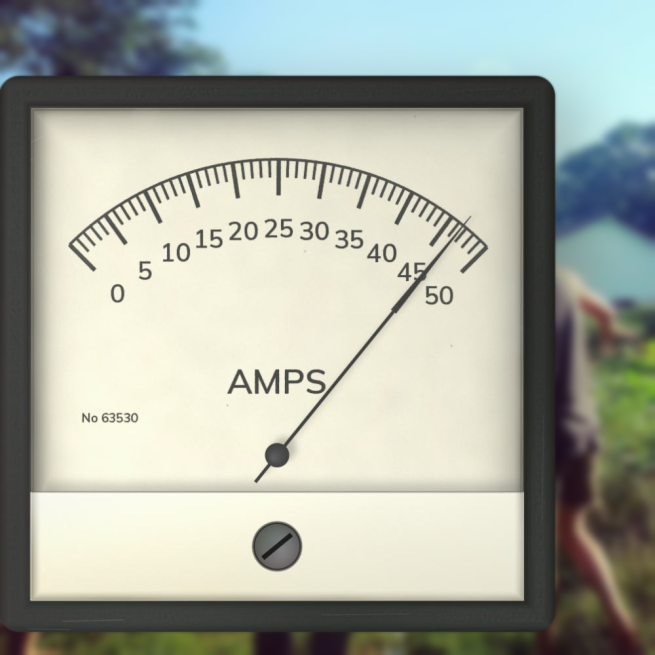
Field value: 46.5 (A)
